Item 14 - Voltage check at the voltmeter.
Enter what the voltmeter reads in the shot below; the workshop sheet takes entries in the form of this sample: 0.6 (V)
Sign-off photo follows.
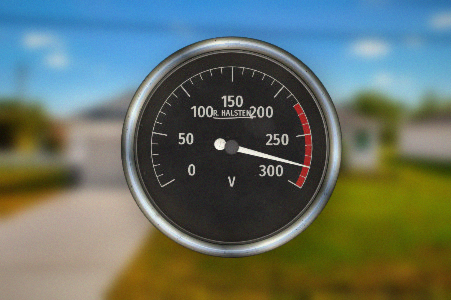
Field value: 280 (V)
